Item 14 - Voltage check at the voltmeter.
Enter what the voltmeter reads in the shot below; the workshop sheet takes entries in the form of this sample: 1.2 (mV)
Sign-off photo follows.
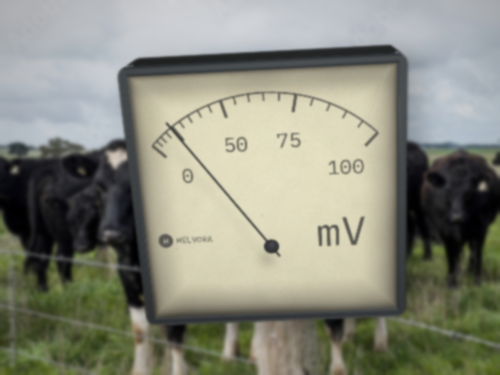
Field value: 25 (mV)
